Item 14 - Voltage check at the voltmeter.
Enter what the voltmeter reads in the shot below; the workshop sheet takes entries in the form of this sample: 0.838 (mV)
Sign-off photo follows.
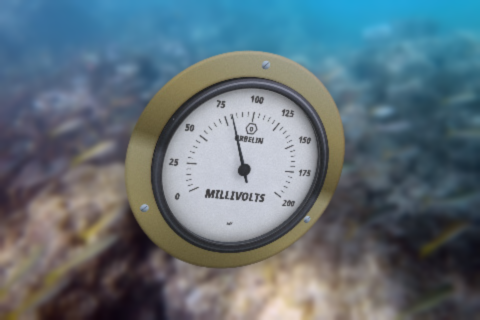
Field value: 80 (mV)
